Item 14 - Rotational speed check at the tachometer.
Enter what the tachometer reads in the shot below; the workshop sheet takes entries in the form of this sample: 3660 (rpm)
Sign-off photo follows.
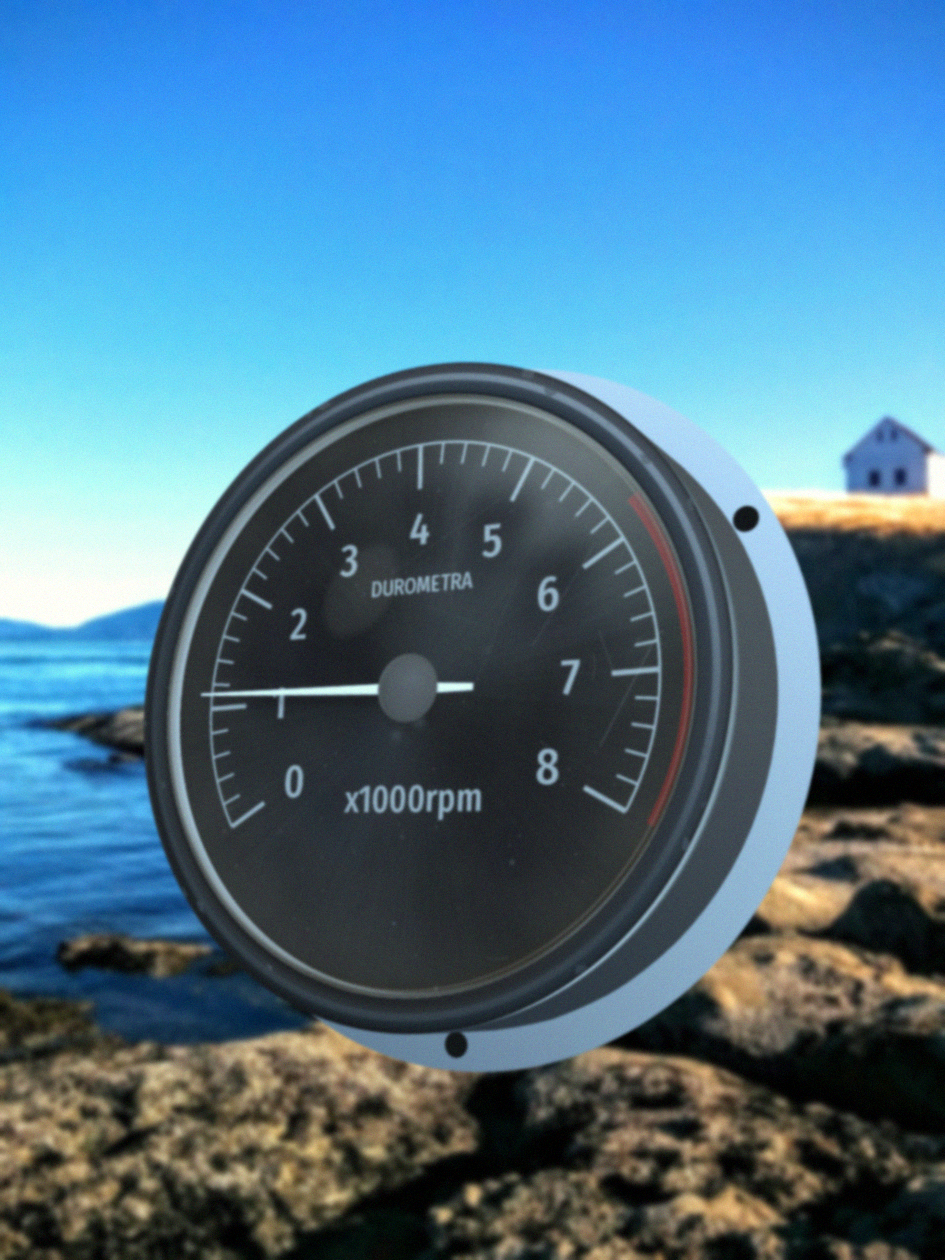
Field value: 1100 (rpm)
